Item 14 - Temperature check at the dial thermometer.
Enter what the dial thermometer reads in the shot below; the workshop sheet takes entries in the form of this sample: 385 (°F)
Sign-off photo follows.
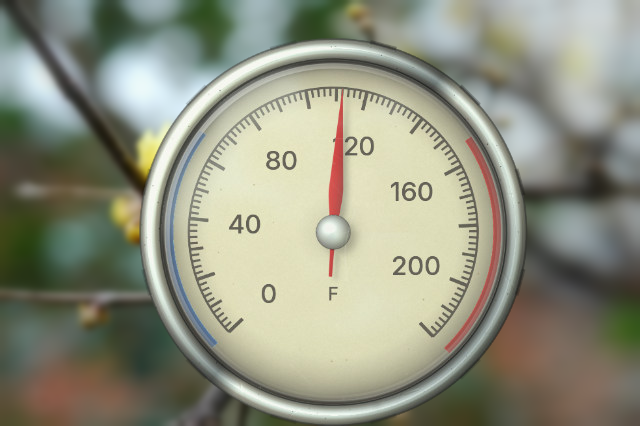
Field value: 112 (°F)
